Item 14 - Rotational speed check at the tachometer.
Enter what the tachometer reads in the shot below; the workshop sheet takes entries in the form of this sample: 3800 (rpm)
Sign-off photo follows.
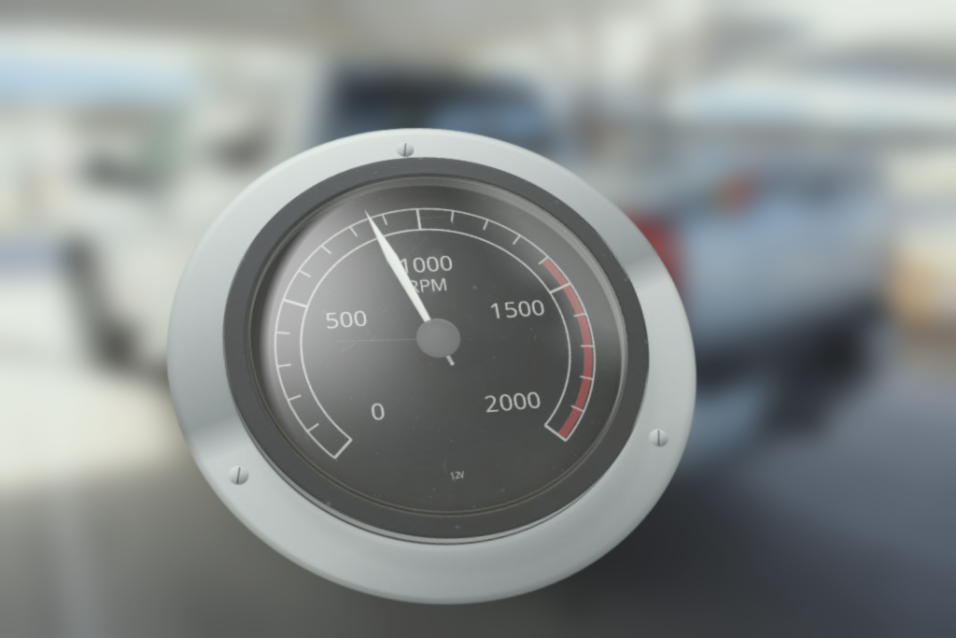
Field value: 850 (rpm)
